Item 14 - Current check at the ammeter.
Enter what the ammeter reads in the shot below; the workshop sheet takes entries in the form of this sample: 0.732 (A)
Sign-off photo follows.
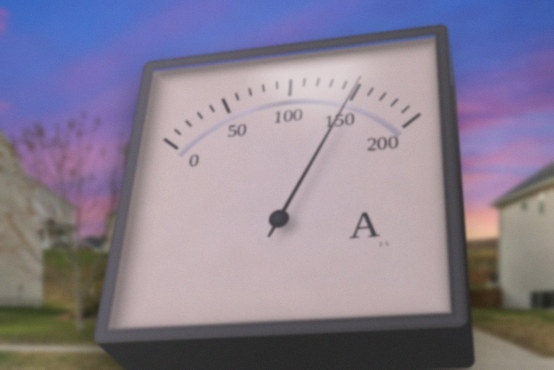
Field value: 150 (A)
